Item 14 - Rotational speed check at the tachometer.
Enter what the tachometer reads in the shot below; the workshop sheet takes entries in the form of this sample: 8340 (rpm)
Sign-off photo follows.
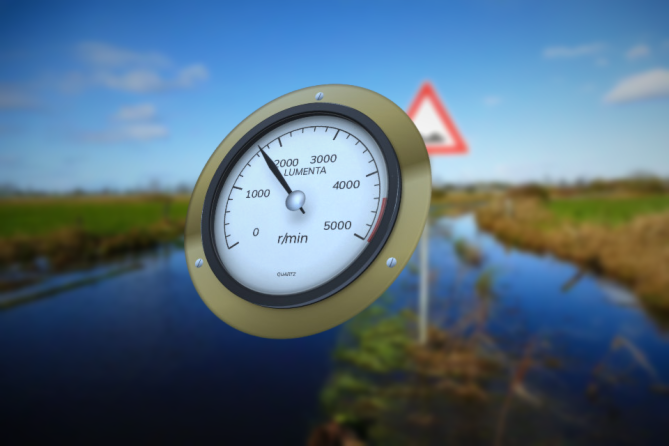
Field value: 1700 (rpm)
